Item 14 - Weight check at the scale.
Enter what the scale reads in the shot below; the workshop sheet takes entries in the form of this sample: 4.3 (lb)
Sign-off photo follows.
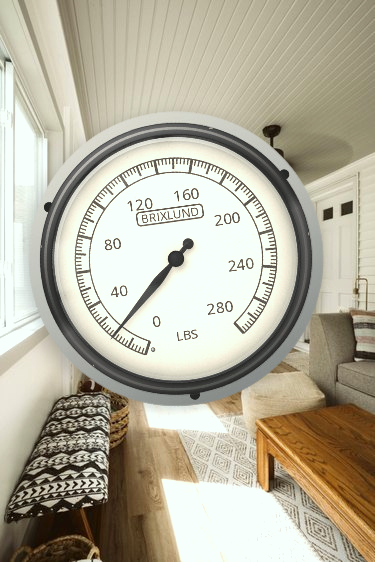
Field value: 20 (lb)
